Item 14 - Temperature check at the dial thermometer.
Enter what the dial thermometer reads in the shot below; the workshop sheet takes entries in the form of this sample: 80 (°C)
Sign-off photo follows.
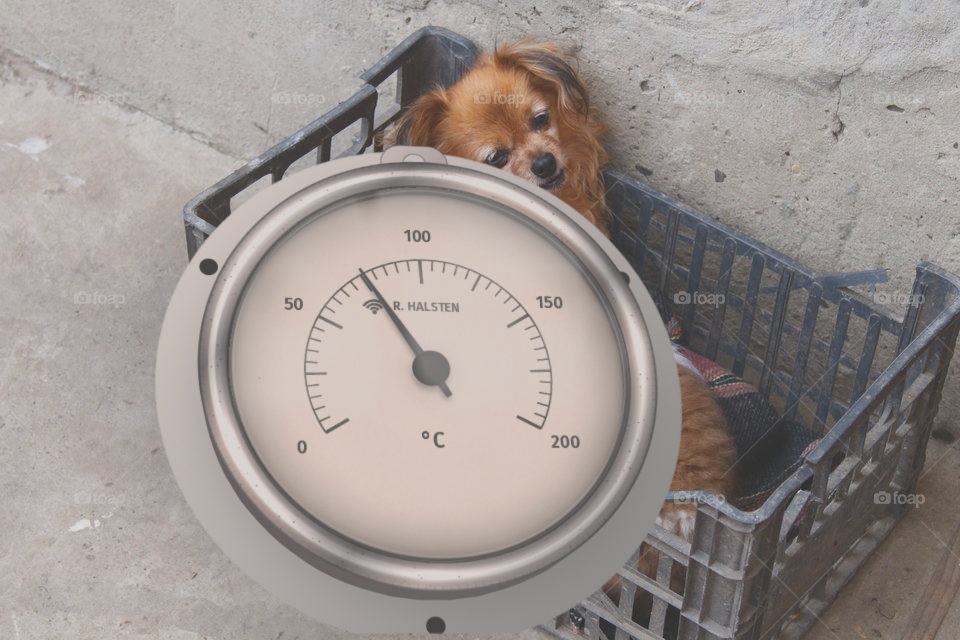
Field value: 75 (°C)
